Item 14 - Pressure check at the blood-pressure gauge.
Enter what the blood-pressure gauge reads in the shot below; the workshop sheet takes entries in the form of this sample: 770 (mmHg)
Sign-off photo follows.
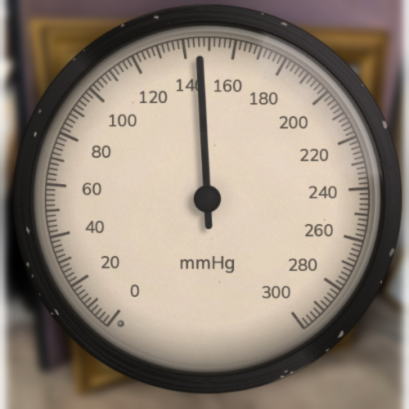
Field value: 146 (mmHg)
